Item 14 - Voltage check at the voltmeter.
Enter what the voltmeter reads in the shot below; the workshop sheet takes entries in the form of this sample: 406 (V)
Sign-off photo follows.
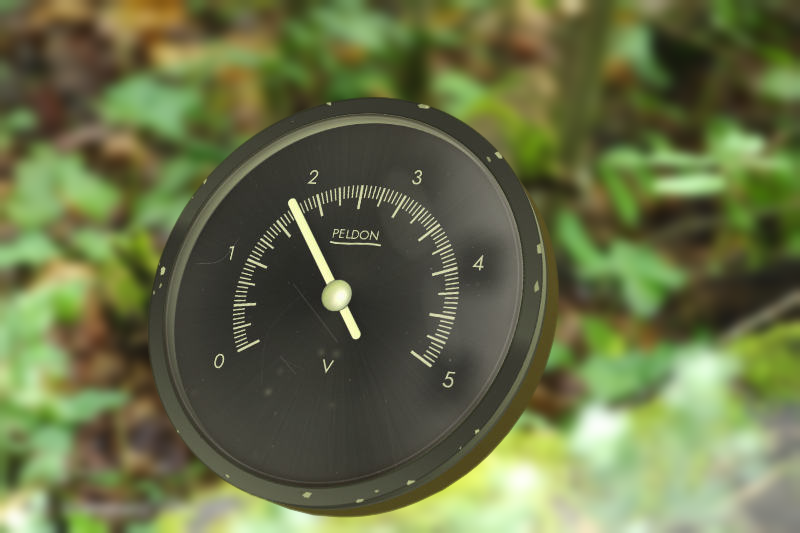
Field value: 1.75 (V)
